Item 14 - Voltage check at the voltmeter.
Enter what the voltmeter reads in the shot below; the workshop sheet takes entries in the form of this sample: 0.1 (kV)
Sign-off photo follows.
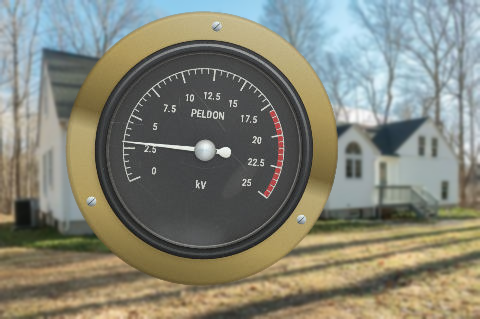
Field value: 3 (kV)
